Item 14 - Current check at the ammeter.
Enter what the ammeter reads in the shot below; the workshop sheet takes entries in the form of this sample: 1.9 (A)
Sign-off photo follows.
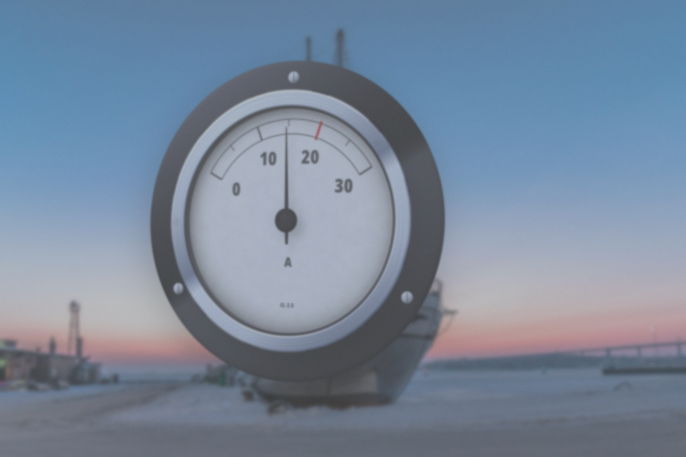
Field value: 15 (A)
